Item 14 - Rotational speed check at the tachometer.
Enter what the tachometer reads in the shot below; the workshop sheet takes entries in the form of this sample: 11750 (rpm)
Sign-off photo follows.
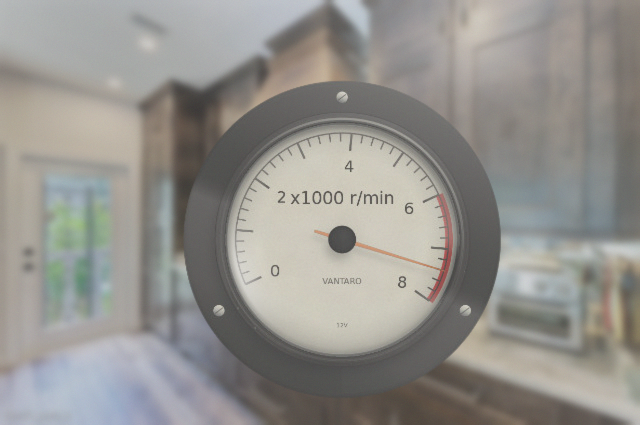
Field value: 7400 (rpm)
